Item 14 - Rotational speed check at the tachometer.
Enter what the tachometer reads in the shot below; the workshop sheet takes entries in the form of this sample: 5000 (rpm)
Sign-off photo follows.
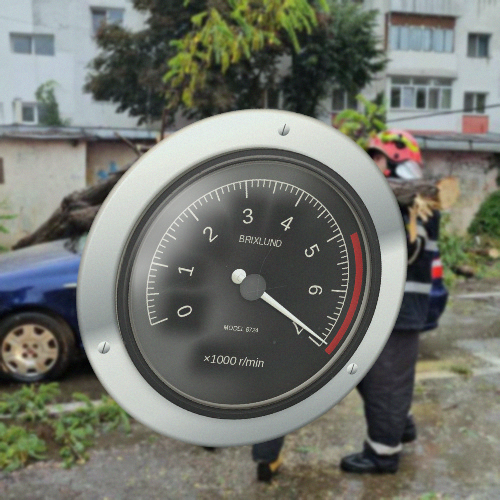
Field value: 6900 (rpm)
